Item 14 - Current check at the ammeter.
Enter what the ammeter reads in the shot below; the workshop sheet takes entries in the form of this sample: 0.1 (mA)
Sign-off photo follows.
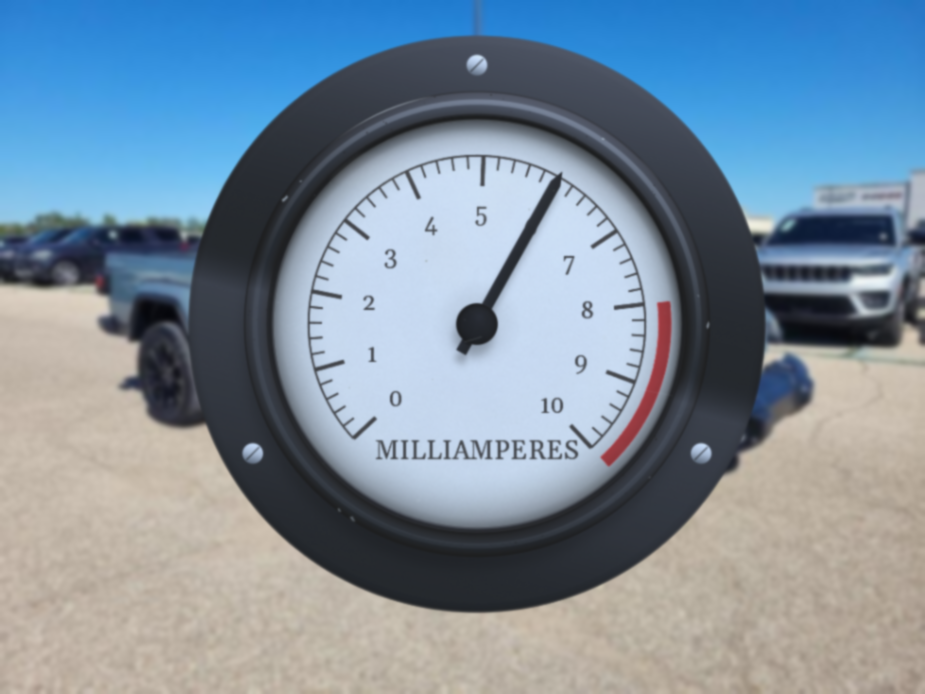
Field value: 6 (mA)
